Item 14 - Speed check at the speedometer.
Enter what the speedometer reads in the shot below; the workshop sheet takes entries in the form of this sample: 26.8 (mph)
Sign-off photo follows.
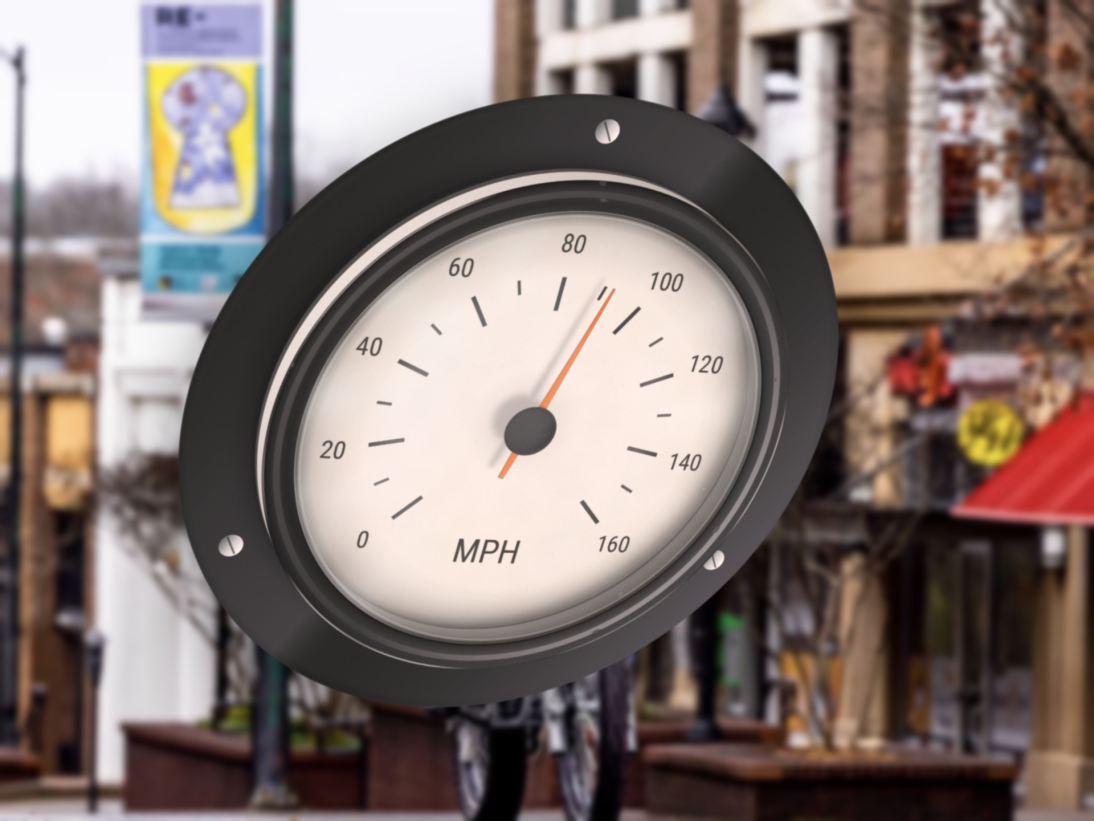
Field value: 90 (mph)
